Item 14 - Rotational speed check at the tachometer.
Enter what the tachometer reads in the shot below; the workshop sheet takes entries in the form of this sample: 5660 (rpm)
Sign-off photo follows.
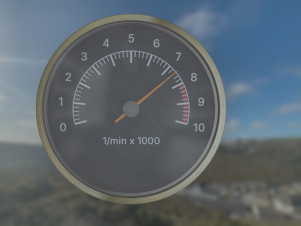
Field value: 7400 (rpm)
